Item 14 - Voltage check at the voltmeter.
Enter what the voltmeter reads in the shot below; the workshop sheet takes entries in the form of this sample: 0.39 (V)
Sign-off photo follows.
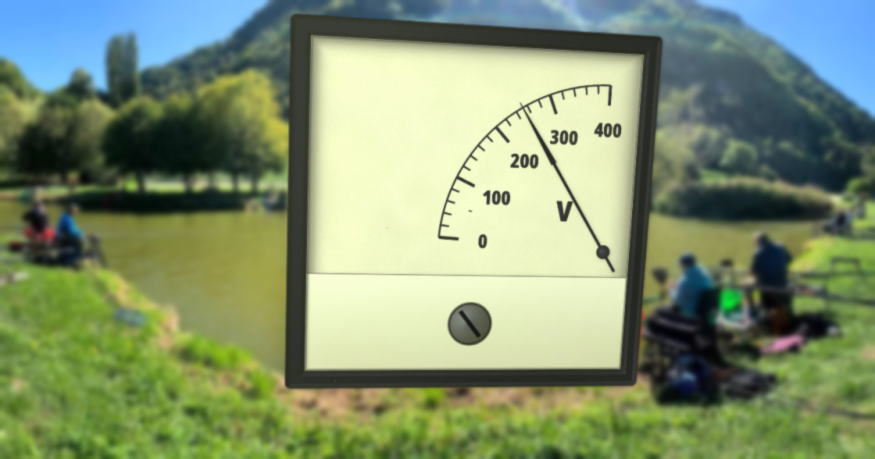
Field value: 250 (V)
